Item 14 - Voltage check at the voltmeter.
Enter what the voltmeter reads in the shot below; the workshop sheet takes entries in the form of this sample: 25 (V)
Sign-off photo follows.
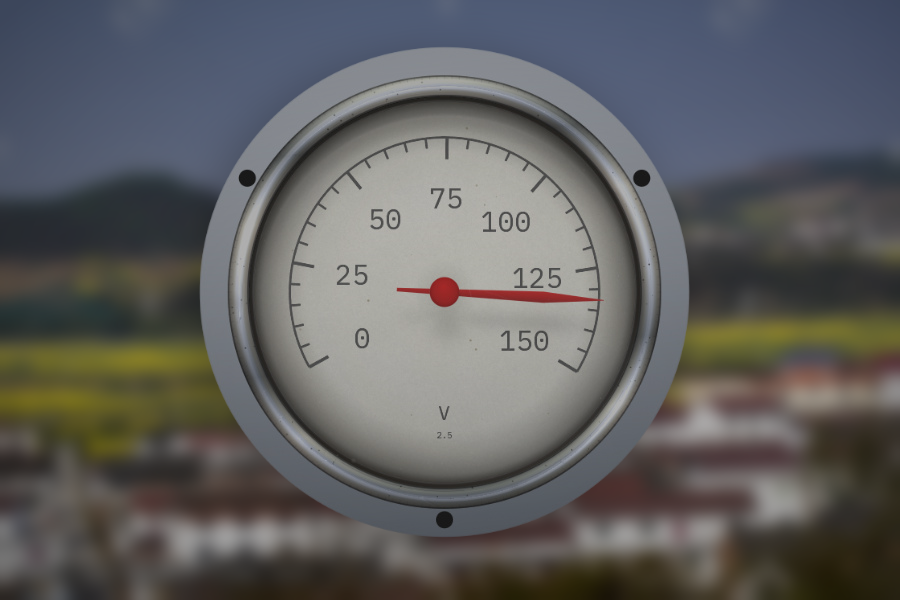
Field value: 132.5 (V)
